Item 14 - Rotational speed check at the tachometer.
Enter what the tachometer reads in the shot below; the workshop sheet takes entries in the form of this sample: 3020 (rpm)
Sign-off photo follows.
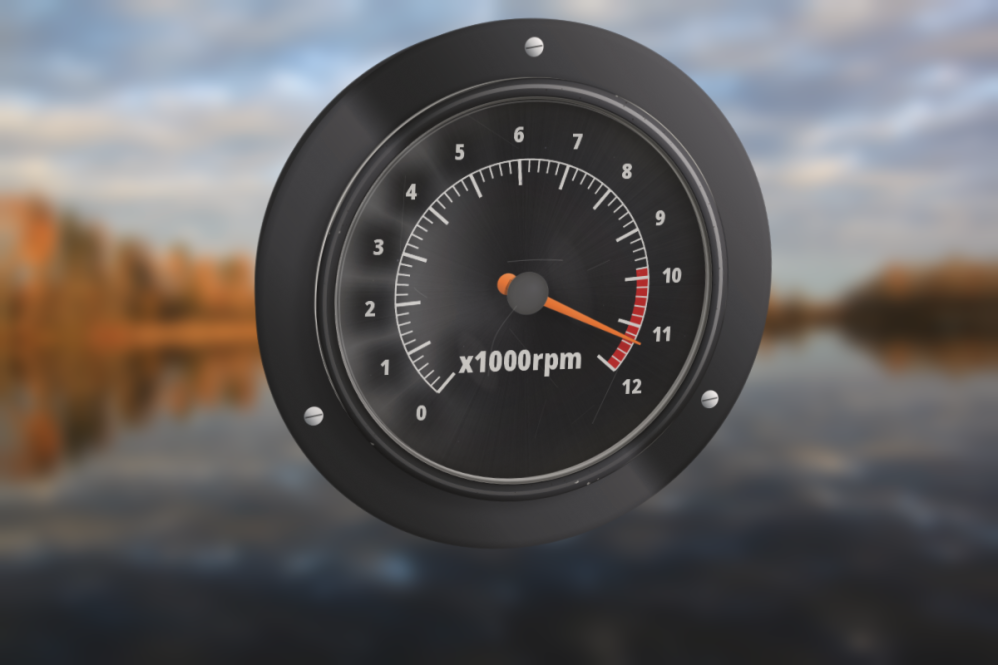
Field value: 11300 (rpm)
